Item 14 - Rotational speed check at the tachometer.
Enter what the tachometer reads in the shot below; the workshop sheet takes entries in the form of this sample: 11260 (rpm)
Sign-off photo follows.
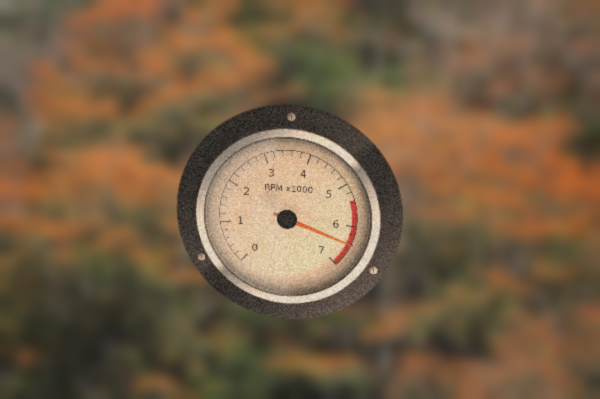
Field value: 6400 (rpm)
